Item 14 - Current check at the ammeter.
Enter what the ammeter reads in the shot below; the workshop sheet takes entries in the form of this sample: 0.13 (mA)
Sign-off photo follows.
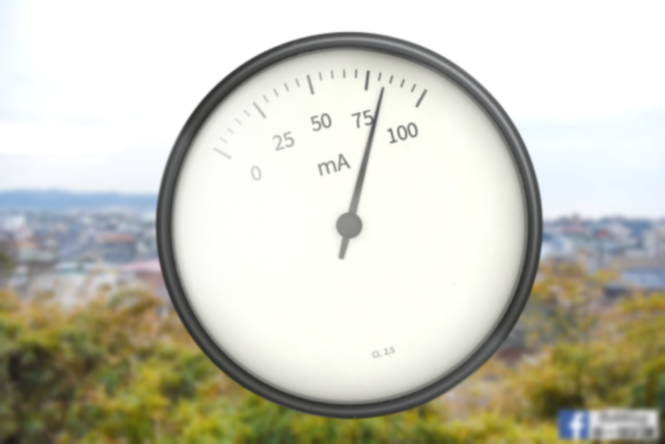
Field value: 82.5 (mA)
